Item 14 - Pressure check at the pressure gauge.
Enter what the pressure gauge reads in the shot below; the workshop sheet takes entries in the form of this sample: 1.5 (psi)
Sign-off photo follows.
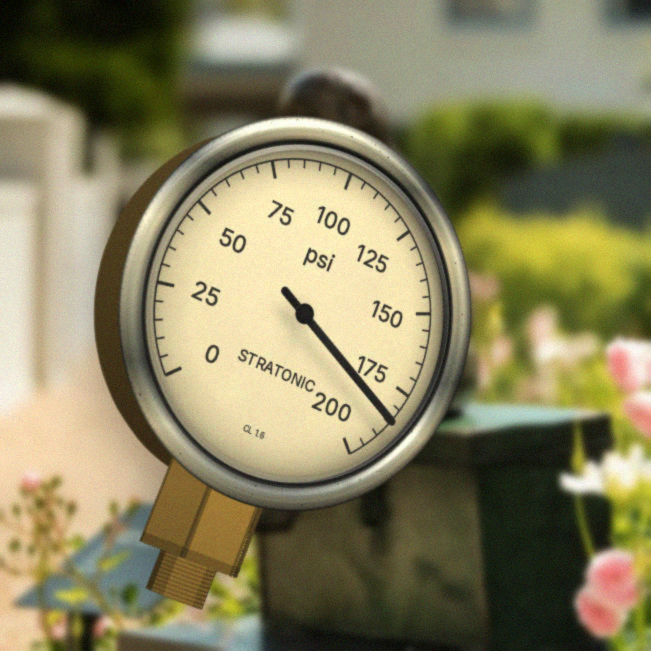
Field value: 185 (psi)
